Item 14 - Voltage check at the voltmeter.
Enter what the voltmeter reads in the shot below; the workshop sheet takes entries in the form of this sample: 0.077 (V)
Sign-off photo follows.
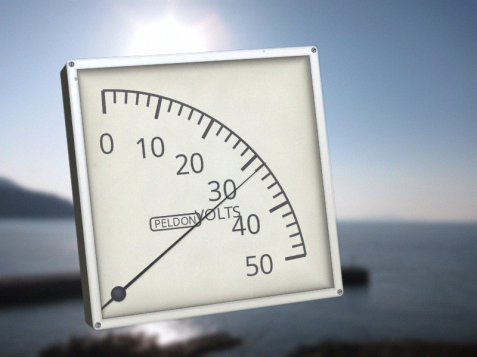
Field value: 32 (V)
